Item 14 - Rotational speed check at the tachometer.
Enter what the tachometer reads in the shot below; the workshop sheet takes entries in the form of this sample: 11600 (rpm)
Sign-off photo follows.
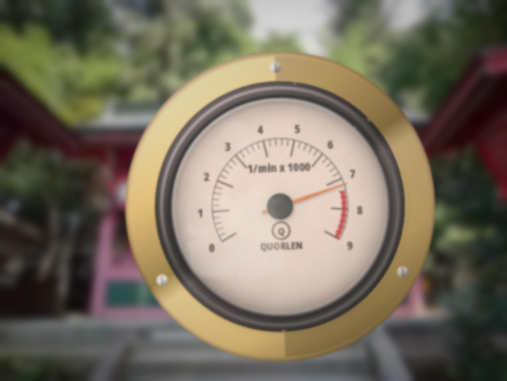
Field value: 7200 (rpm)
